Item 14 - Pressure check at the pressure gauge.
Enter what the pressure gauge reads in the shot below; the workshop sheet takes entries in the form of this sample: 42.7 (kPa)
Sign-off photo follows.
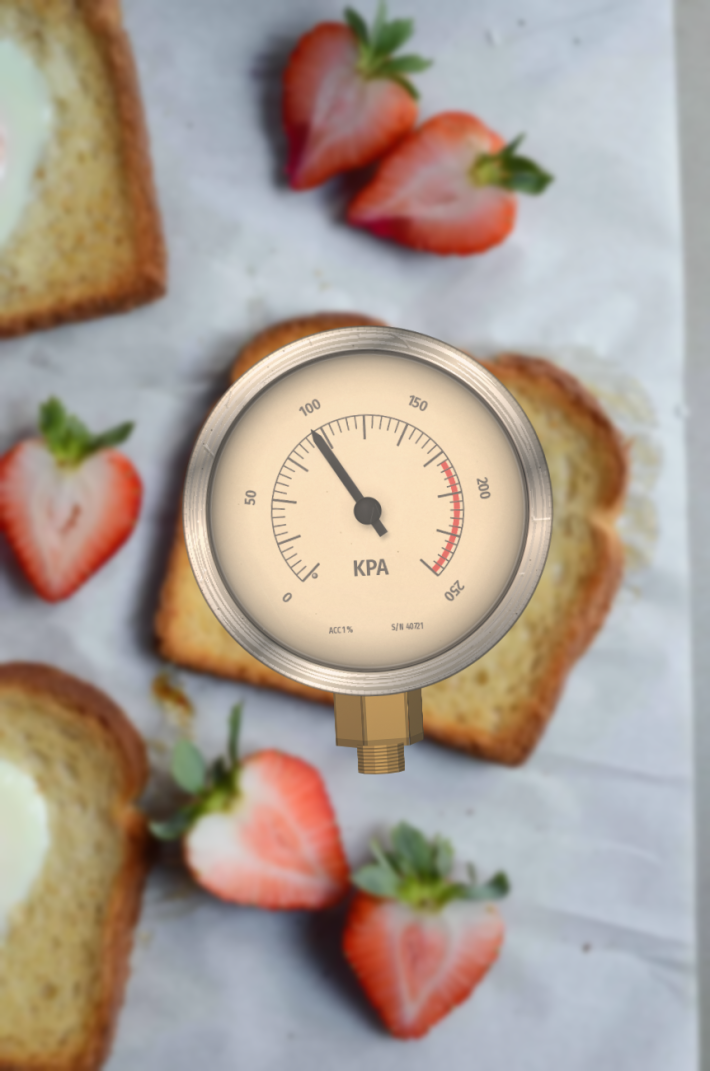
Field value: 95 (kPa)
